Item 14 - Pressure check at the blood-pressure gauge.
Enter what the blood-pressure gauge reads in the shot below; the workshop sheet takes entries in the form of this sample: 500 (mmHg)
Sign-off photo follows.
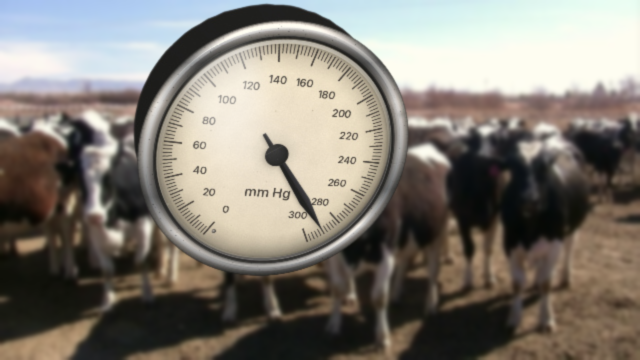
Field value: 290 (mmHg)
